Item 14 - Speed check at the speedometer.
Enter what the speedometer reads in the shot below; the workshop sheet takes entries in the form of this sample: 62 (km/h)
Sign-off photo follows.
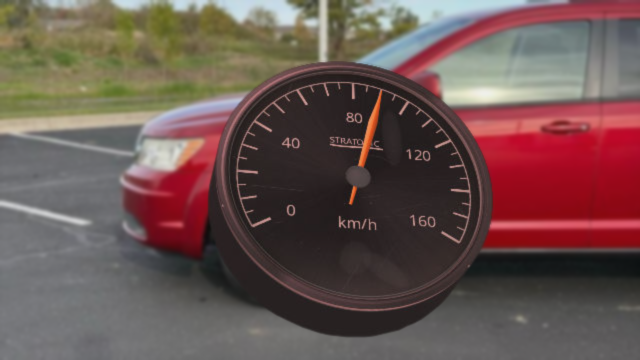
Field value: 90 (km/h)
